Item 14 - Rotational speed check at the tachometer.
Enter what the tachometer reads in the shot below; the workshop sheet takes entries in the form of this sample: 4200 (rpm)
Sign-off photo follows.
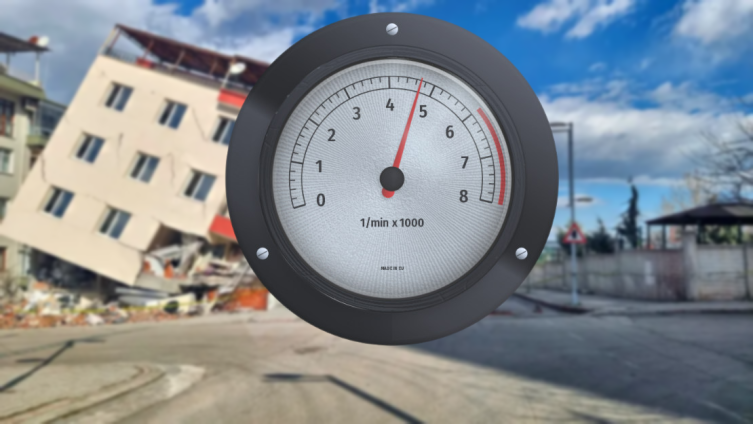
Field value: 4700 (rpm)
